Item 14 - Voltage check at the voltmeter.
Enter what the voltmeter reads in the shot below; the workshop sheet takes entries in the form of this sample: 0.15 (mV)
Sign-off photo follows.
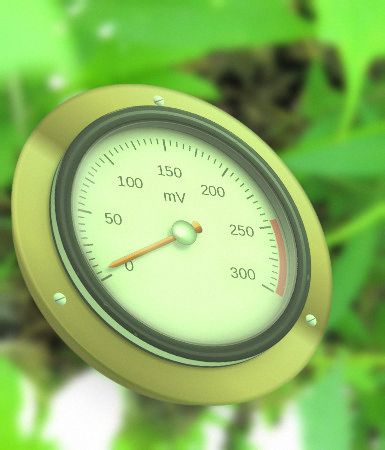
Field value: 5 (mV)
